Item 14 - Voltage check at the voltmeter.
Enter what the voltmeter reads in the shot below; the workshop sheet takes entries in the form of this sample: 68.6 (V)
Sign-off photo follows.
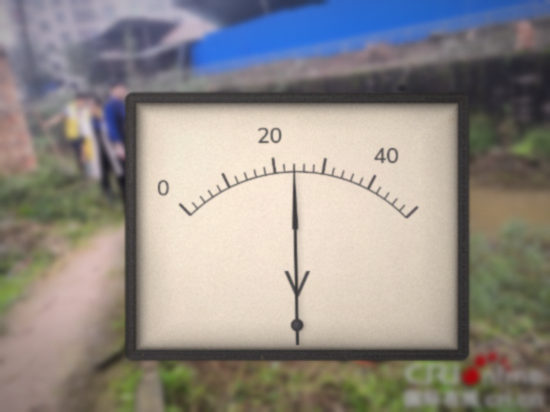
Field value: 24 (V)
